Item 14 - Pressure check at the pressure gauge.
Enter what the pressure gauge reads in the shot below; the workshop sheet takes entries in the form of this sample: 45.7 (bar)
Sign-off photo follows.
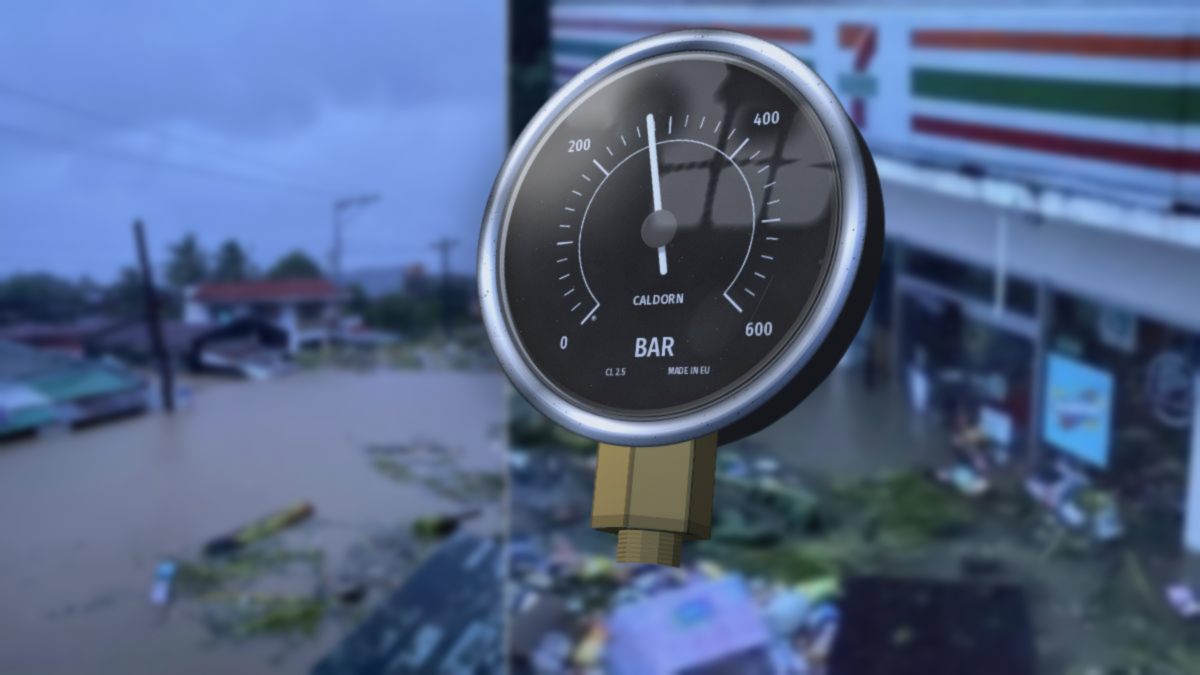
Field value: 280 (bar)
